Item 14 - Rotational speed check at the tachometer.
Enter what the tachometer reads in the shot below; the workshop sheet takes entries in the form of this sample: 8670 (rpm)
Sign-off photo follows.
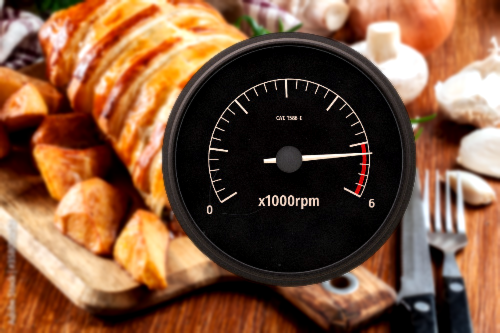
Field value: 5200 (rpm)
